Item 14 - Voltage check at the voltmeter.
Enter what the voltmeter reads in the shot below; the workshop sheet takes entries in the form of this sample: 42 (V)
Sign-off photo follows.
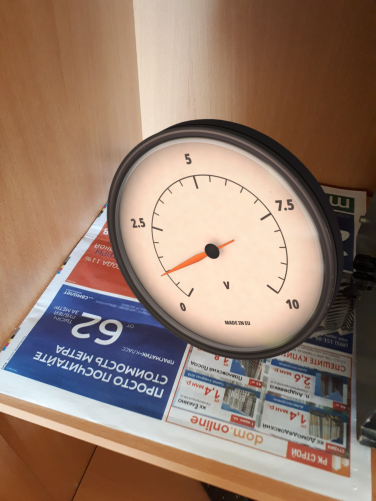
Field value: 1 (V)
